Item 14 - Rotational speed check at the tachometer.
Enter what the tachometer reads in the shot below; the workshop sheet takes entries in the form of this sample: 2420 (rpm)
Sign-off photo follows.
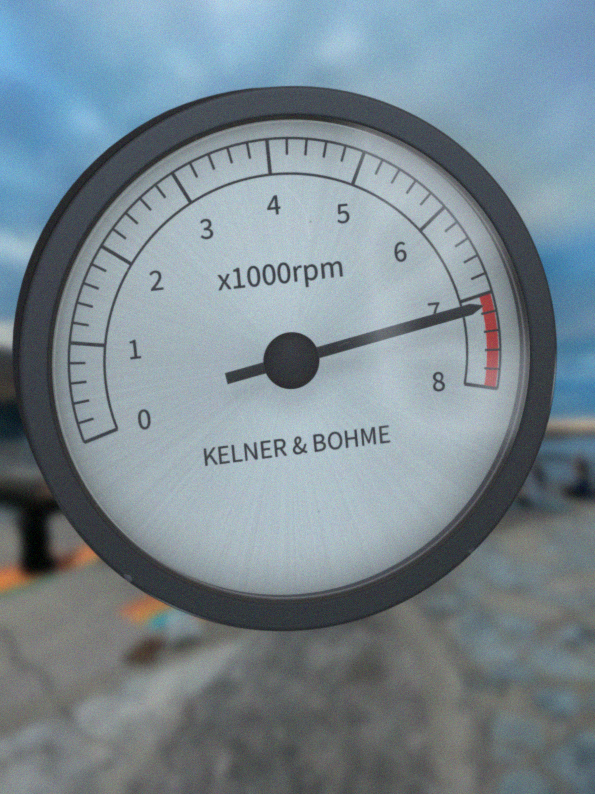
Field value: 7100 (rpm)
